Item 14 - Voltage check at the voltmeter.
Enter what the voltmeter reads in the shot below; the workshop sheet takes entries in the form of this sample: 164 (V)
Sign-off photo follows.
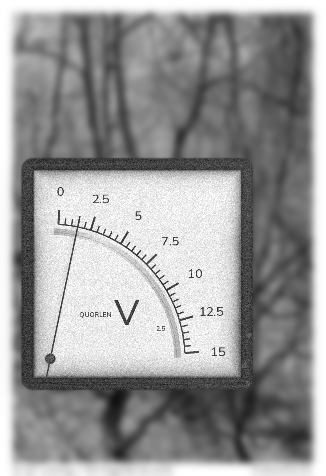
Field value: 1.5 (V)
